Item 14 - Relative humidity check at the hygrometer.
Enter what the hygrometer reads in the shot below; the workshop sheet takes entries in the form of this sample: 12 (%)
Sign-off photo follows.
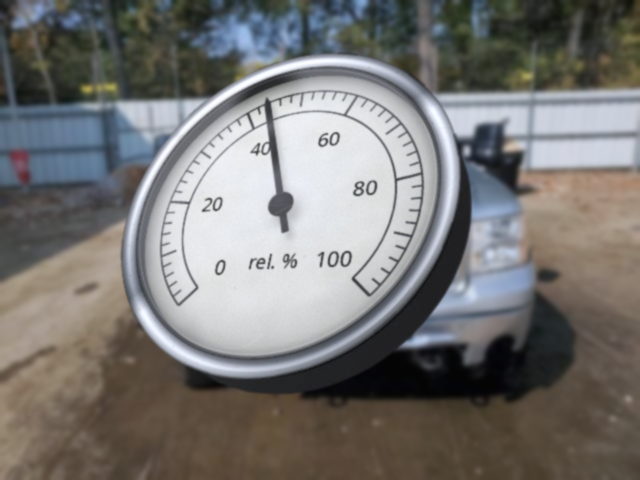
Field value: 44 (%)
